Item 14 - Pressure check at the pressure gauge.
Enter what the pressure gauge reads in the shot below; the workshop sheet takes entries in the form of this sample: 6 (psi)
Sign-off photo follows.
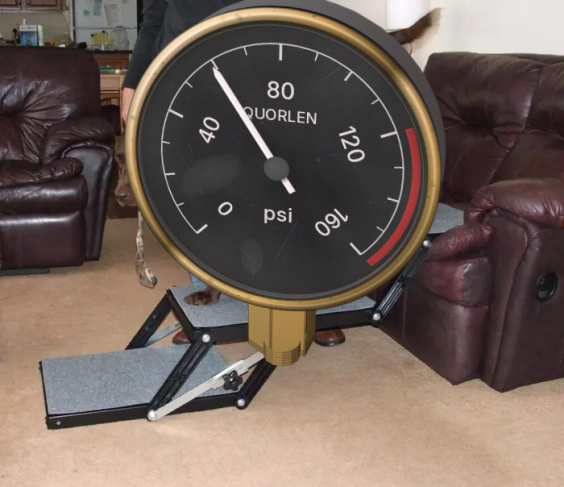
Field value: 60 (psi)
